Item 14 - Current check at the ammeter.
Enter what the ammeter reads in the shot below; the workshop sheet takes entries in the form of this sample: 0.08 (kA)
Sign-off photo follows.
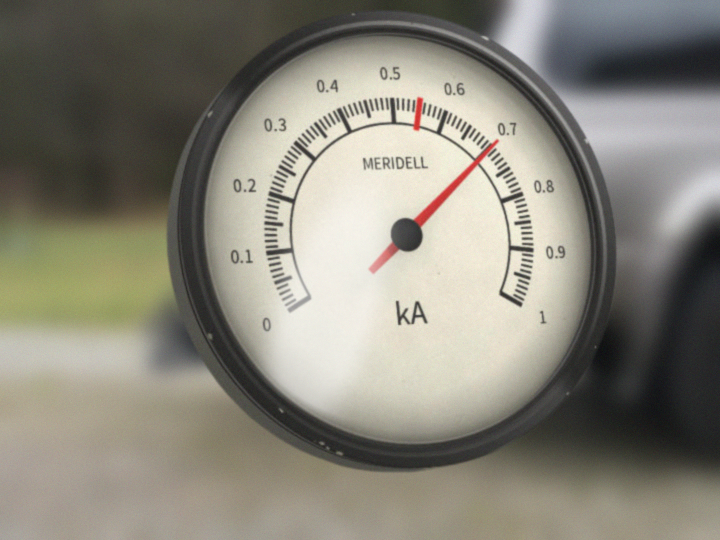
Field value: 0.7 (kA)
